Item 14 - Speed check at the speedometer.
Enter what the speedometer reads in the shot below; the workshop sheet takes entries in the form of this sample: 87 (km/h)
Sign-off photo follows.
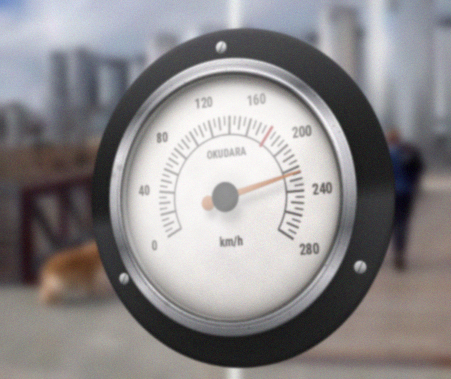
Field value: 225 (km/h)
